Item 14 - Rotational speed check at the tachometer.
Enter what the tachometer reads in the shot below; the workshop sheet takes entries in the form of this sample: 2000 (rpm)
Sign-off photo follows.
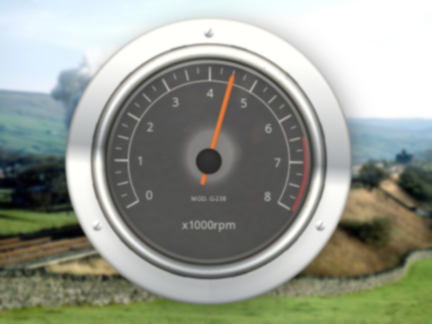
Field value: 4500 (rpm)
